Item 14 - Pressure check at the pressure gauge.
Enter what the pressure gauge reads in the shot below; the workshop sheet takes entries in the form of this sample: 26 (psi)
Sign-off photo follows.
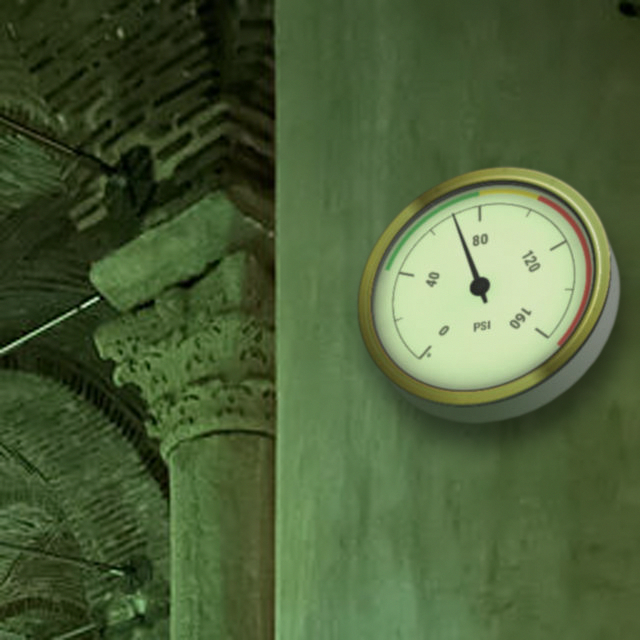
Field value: 70 (psi)
